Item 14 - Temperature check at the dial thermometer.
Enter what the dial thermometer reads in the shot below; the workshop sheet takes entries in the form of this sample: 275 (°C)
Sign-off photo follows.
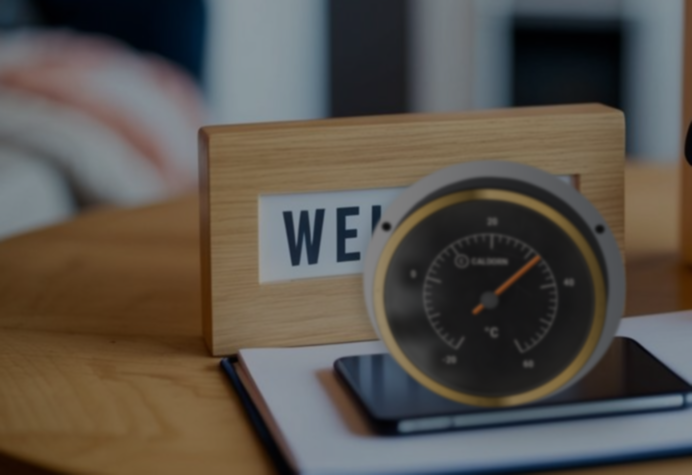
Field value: 32 (°C)
